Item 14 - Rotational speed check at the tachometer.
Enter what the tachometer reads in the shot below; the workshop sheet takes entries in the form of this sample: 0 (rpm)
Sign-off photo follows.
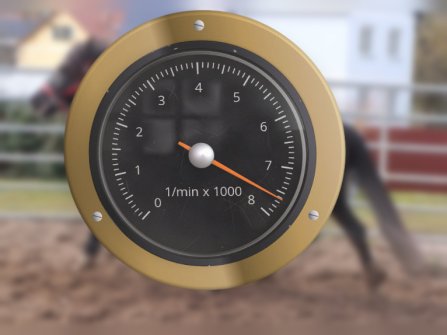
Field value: 7600 (rpm)
